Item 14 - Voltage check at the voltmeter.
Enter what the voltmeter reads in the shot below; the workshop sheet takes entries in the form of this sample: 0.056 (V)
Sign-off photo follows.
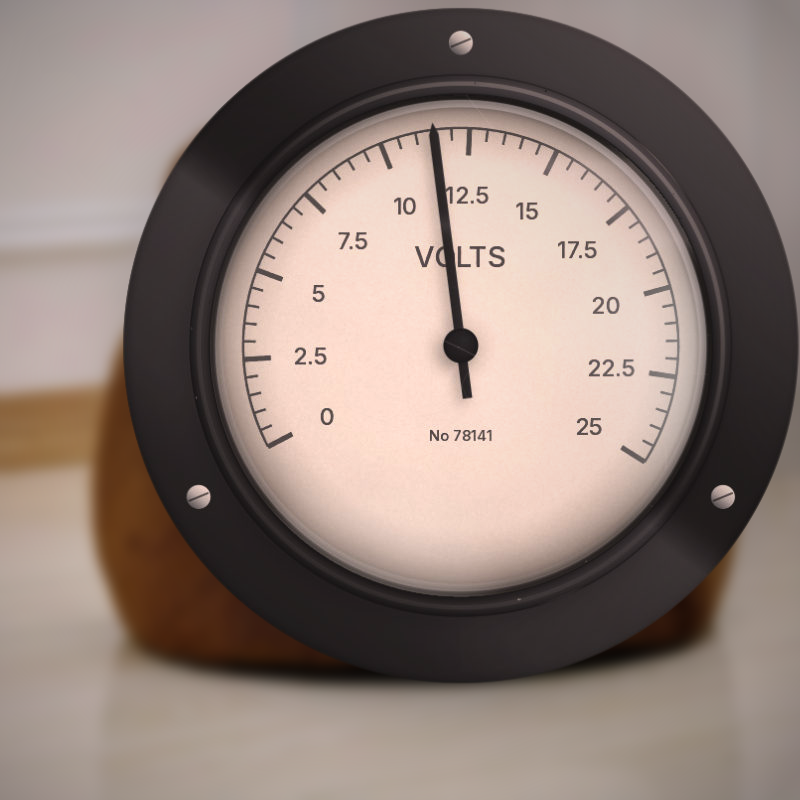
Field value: 11.5 (V)
